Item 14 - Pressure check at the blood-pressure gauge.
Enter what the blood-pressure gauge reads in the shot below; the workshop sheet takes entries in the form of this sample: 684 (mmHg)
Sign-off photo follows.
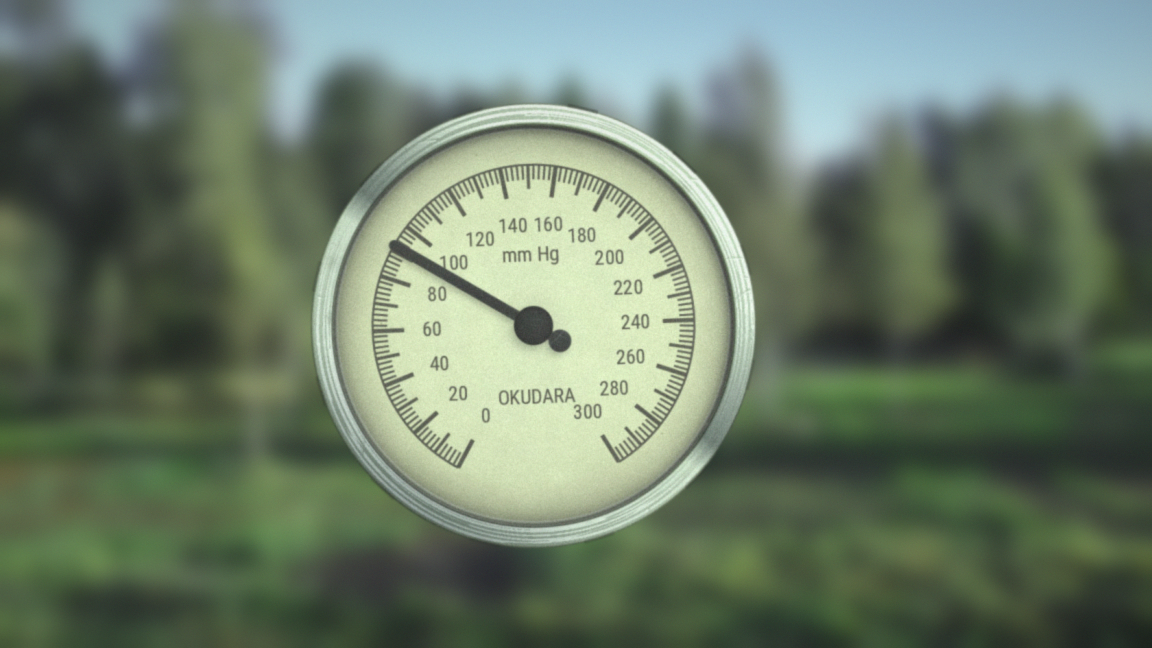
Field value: 92 (mmHg)
